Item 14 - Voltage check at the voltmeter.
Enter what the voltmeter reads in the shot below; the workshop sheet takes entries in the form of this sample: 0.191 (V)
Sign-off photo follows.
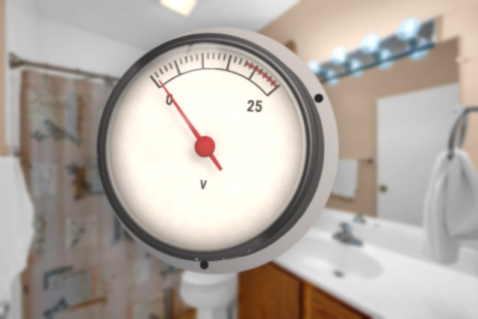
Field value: 1 (V)
